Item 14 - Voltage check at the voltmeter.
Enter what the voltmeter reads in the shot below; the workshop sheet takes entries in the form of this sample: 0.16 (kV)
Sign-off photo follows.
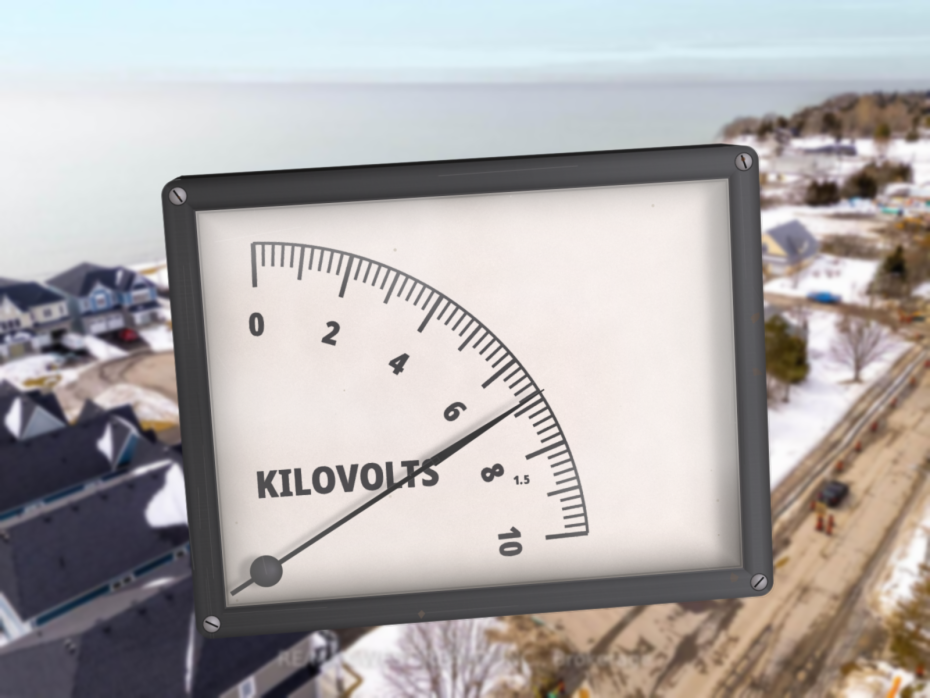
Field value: 6.8 (kV)
